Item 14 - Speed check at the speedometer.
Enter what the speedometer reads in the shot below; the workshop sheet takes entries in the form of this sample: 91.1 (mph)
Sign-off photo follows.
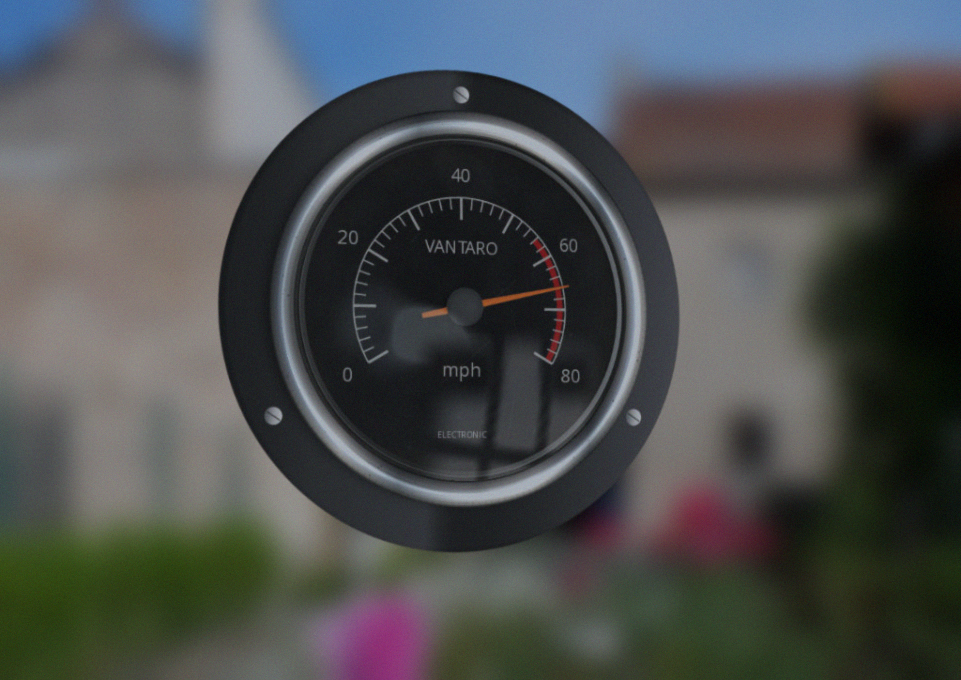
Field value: 66 (mph)
